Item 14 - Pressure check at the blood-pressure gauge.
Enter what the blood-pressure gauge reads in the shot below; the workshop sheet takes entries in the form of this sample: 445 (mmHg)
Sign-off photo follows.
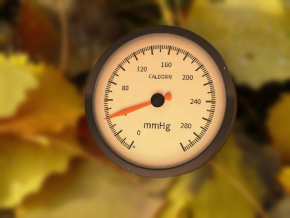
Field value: 40 (mmHg)
